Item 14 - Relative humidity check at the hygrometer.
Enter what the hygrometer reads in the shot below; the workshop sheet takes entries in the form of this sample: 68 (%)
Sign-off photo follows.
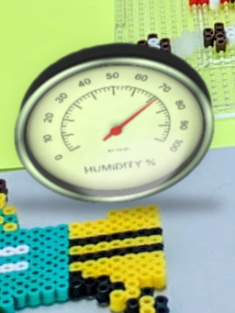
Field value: 70 (%)
